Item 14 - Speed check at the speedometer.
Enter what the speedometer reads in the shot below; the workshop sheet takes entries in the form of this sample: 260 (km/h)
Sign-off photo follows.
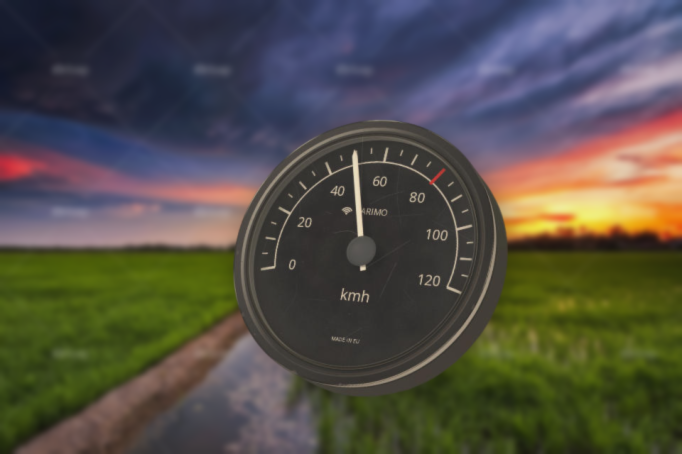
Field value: 50 (km/h)
